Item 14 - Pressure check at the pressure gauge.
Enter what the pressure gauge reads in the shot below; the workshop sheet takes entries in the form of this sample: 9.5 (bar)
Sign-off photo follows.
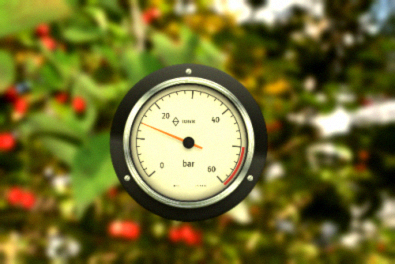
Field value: 14 (bar)
